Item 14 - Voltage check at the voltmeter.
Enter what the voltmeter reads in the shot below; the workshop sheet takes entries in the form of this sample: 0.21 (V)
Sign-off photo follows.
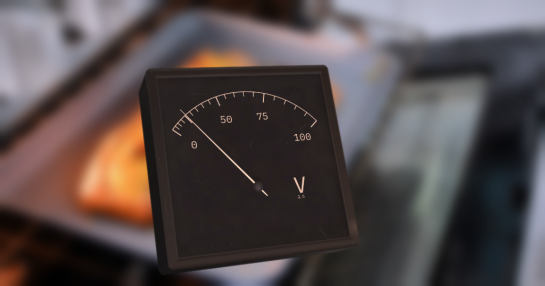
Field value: 25 (V)
